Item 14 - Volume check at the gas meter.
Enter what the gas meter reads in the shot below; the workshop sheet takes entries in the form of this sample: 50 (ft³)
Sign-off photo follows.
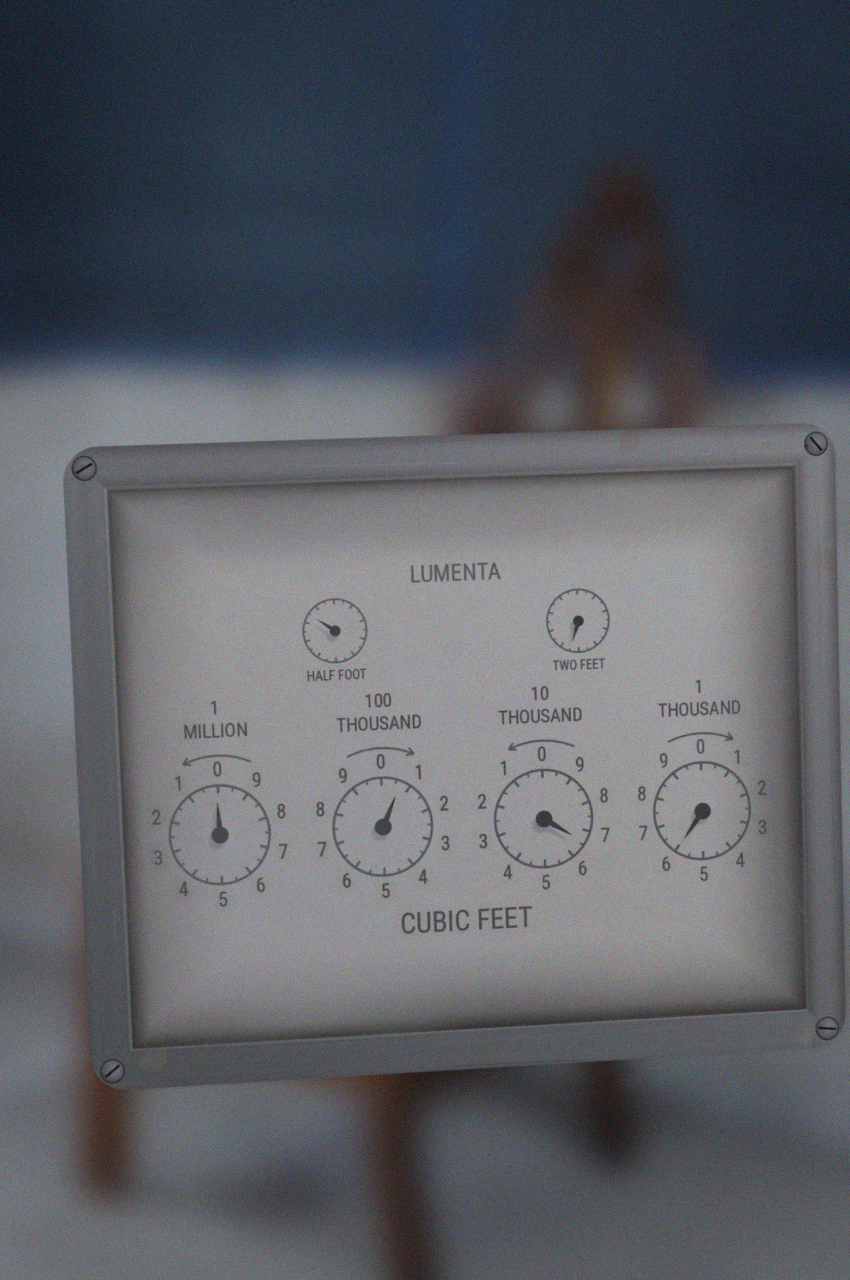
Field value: 6600 (ft³)
